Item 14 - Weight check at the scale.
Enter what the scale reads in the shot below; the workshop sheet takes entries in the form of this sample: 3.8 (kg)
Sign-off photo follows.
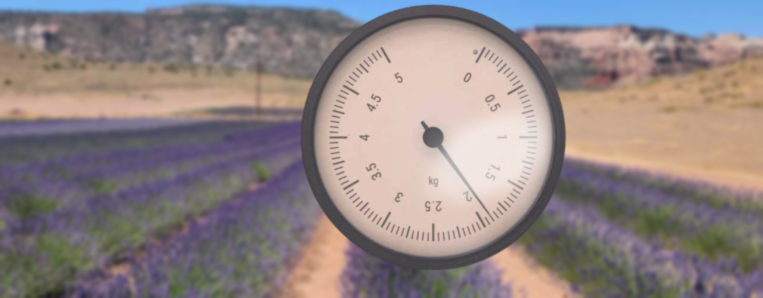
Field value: 1.9 (kg)
